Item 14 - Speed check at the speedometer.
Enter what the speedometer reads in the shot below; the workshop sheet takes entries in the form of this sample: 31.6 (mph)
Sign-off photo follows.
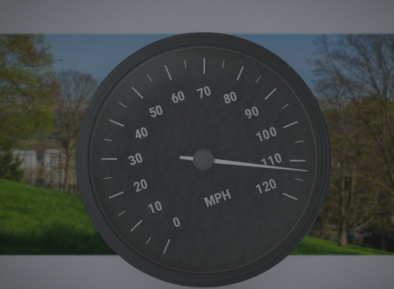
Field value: 112.5 (mph)
